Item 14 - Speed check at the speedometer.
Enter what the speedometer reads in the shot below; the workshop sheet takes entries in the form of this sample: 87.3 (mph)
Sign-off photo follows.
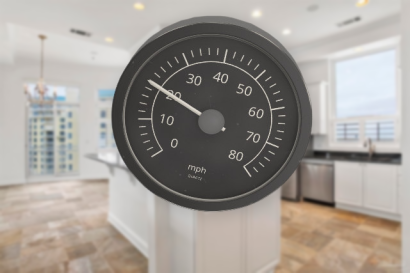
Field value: 20 (mph)
